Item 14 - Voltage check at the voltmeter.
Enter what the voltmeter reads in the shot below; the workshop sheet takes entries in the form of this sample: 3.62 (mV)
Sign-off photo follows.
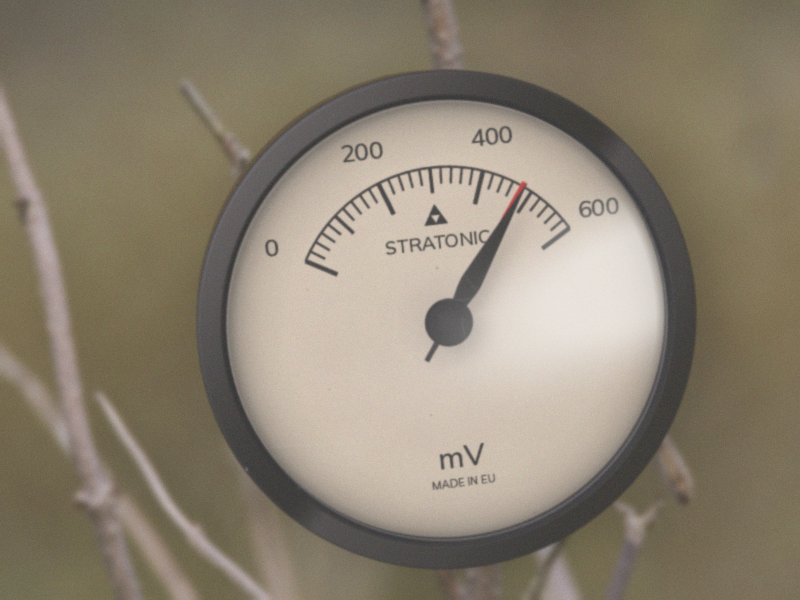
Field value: 480 (mV)
